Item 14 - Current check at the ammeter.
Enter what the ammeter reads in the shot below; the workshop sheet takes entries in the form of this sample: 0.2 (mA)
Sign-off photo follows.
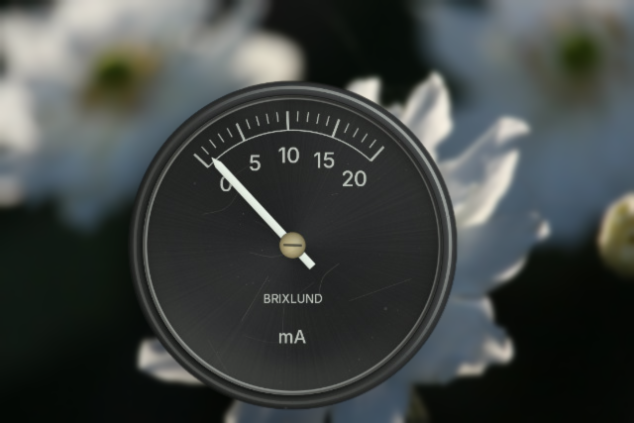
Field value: 1 (mA)
